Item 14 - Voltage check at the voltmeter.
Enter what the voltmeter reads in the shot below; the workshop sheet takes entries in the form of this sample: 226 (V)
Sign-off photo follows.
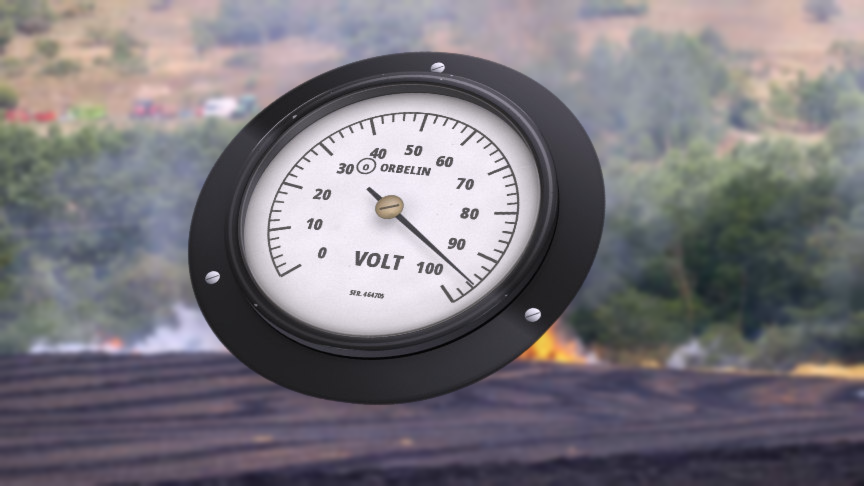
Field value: 96 (V)
